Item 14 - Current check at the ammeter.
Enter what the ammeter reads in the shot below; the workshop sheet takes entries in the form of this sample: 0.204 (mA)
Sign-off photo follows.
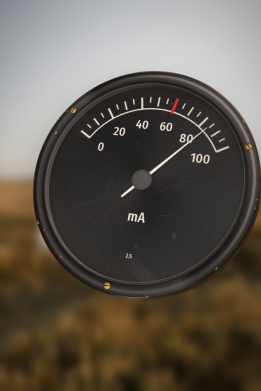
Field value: 85 (mA)
